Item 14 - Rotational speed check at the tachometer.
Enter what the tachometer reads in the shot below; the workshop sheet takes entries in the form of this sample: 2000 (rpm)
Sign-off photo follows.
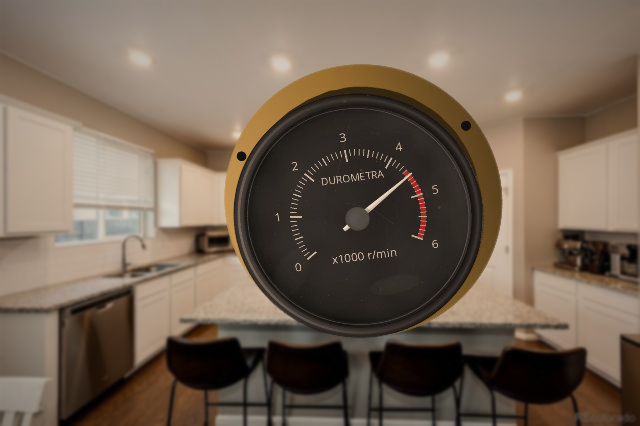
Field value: 4500 (rpm)
